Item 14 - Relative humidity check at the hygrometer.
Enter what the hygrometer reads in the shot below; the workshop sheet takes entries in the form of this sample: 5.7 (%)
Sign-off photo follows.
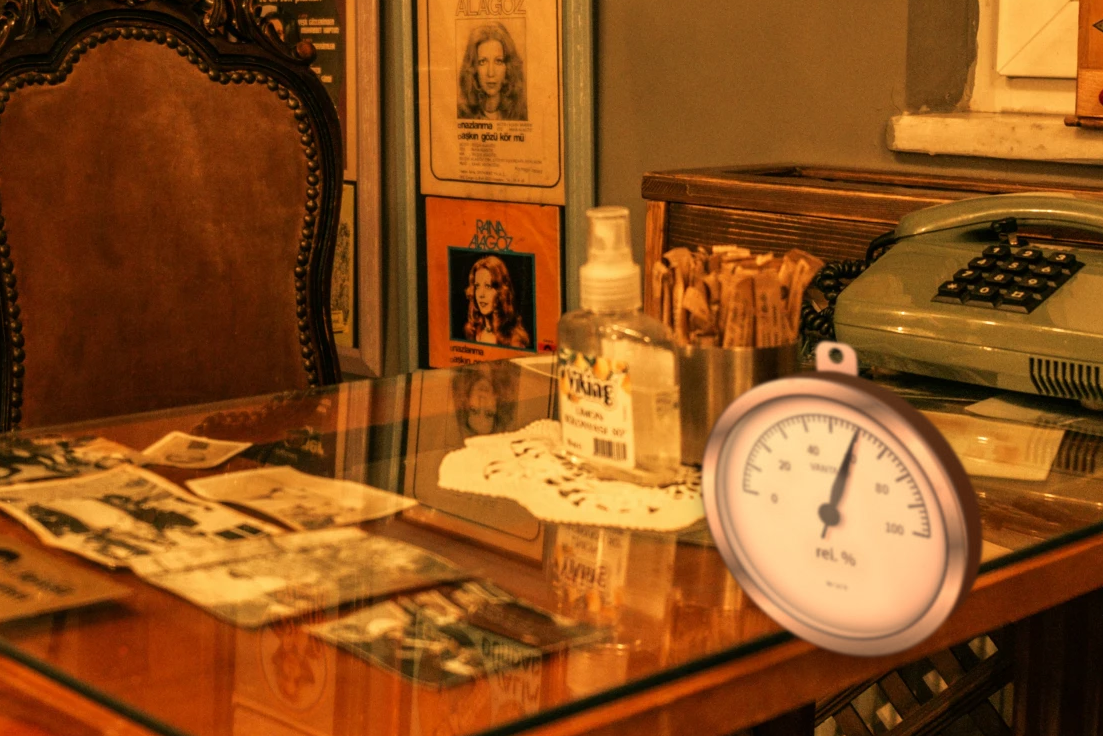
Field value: 60 (%)
